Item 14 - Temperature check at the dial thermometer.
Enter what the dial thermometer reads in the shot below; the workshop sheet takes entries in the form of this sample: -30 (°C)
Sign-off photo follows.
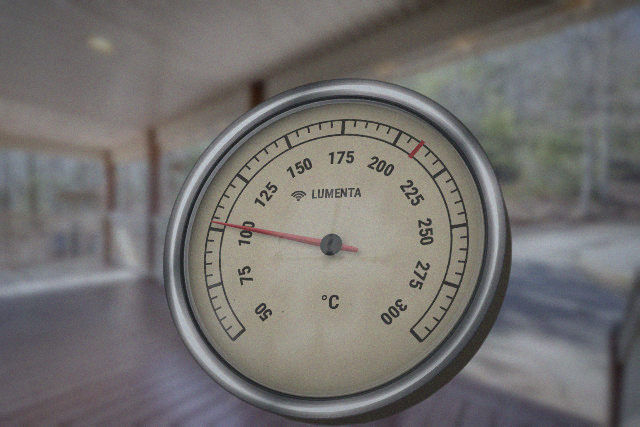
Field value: 102.5 (°C)
